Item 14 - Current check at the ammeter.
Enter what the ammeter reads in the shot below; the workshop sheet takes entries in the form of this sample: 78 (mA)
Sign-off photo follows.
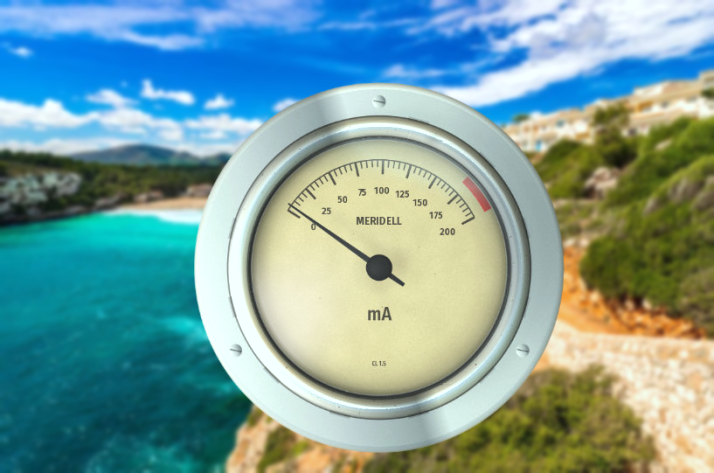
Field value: 5 (mA)
